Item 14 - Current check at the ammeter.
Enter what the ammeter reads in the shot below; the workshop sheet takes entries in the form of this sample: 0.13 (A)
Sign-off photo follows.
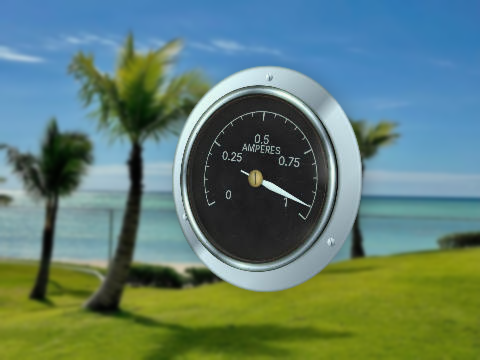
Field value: 0.95 (A)
